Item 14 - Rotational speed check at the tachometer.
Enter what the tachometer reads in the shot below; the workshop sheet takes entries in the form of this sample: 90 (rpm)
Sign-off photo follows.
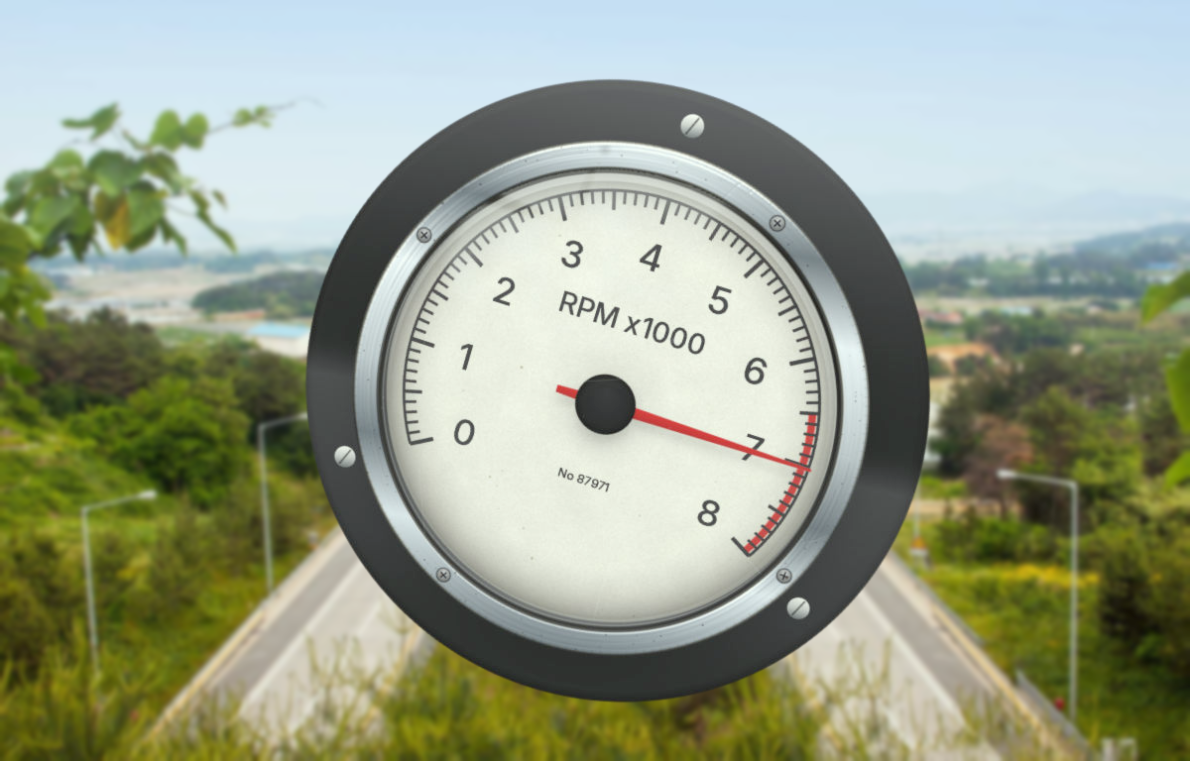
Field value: 7000 (rpm)
